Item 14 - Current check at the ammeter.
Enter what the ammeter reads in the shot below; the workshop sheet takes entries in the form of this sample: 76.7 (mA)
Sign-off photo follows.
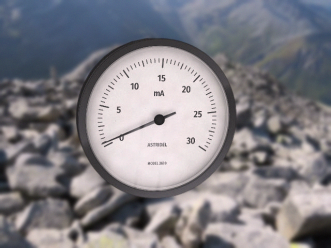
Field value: 0.5 (mA)
